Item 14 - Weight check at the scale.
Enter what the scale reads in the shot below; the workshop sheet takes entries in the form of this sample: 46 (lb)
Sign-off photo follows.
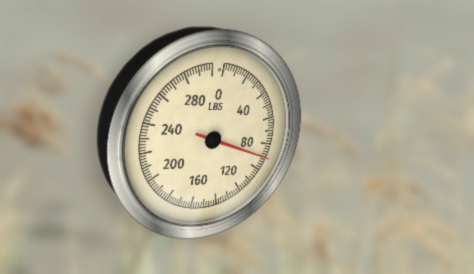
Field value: 90 (lb)
